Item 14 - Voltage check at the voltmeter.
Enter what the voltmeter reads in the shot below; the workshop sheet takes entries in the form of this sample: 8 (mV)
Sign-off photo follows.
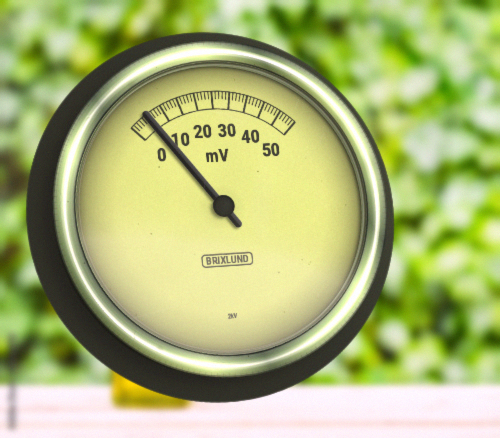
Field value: 5 (mV)
